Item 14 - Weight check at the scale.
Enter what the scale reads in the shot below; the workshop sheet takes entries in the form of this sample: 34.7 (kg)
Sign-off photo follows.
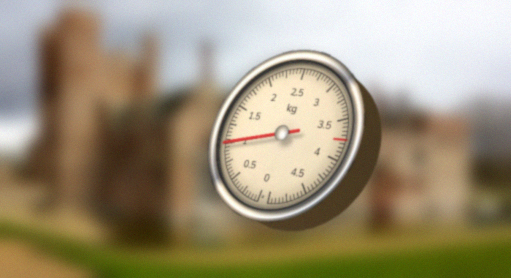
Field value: 1 (kg)
